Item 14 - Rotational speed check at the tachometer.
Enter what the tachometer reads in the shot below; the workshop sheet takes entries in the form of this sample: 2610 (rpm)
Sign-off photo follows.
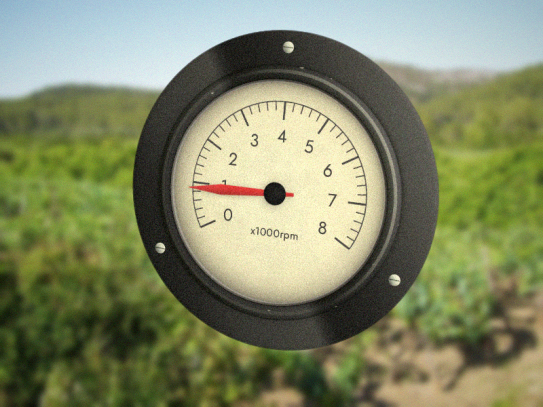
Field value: 900 (rpm)
